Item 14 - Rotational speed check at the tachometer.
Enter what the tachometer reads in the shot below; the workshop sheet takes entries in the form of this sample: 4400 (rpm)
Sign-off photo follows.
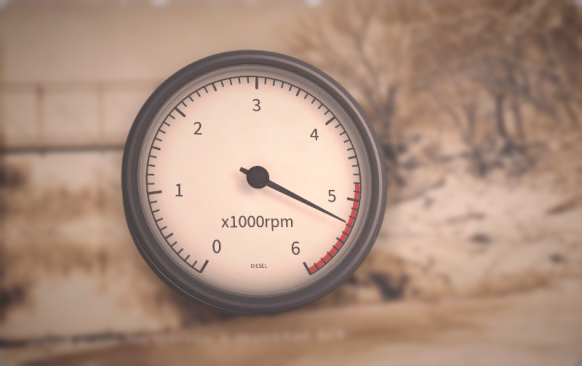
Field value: 5300 (rpm)
